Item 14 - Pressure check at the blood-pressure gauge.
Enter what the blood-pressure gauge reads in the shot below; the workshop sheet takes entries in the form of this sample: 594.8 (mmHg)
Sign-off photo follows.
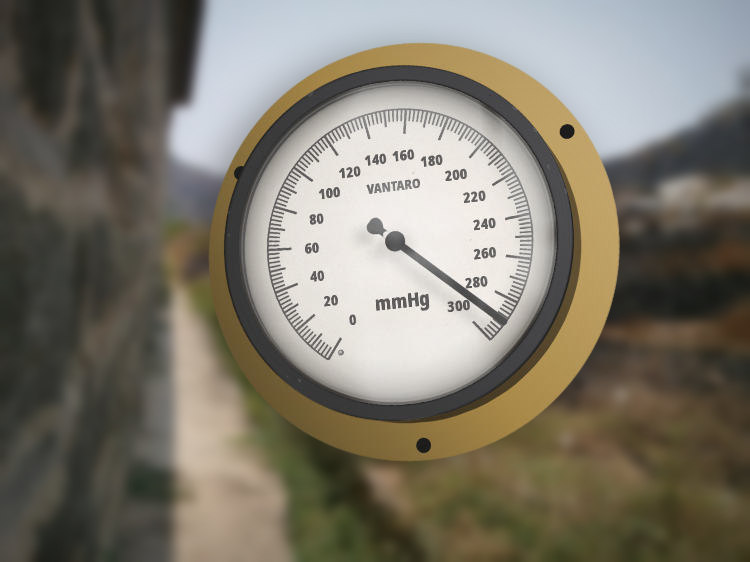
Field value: 290 (mmHg)
